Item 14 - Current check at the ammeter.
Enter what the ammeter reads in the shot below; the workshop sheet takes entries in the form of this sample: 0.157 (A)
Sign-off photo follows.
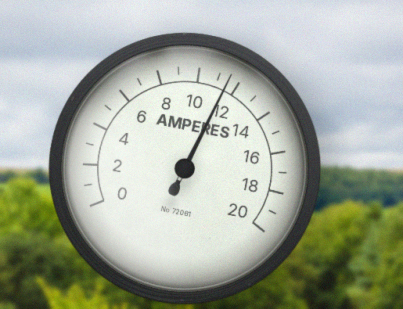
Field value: 11.5 (A)
